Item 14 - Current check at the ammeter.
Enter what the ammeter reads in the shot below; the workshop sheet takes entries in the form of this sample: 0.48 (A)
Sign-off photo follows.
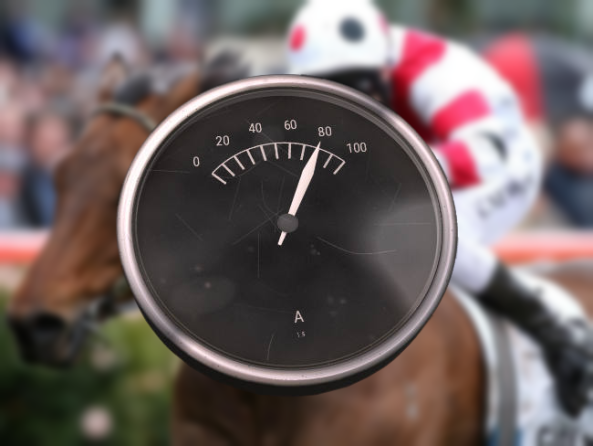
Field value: 80 (A)
